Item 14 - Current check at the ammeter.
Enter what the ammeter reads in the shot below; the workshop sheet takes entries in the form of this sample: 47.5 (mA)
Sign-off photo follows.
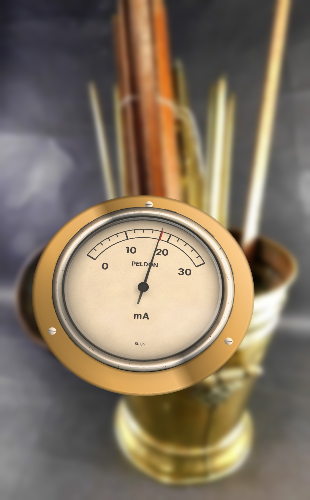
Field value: 18 (mA)
